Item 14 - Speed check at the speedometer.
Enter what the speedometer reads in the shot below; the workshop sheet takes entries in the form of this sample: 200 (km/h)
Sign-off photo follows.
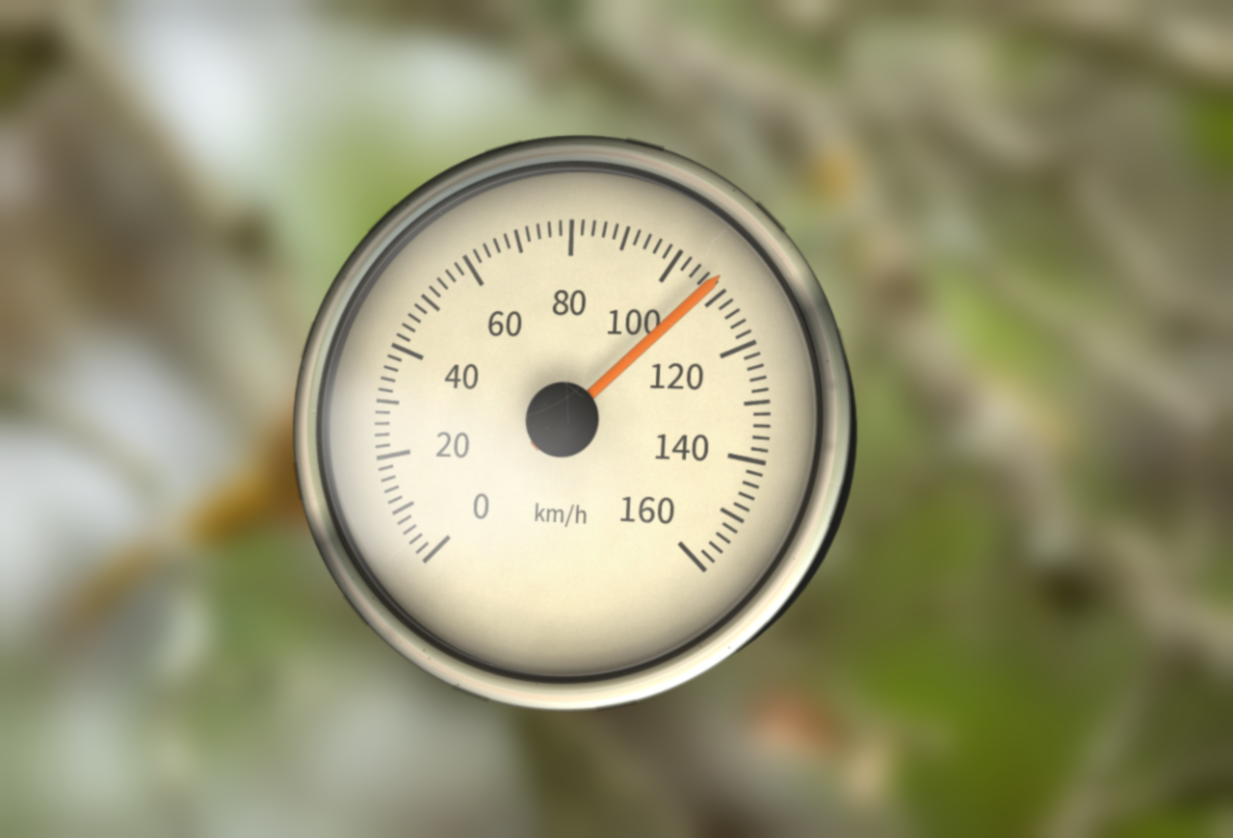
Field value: 108 (km/h)
